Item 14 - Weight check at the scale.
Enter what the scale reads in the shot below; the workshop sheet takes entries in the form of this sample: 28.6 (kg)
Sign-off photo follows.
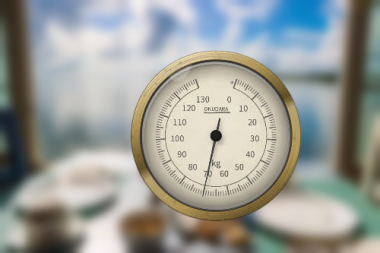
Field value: 70 (kg)
